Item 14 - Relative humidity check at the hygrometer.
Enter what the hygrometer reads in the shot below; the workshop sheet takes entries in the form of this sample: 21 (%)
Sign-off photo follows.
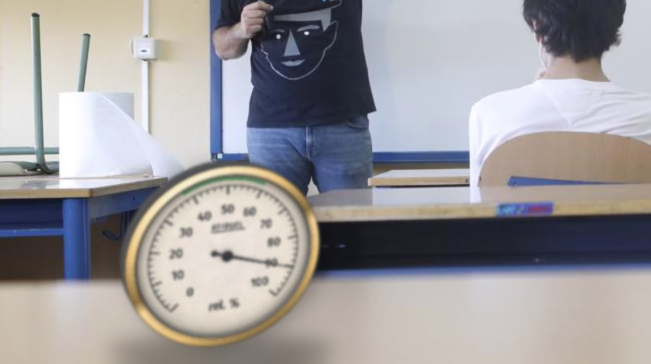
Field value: 90 (%)
